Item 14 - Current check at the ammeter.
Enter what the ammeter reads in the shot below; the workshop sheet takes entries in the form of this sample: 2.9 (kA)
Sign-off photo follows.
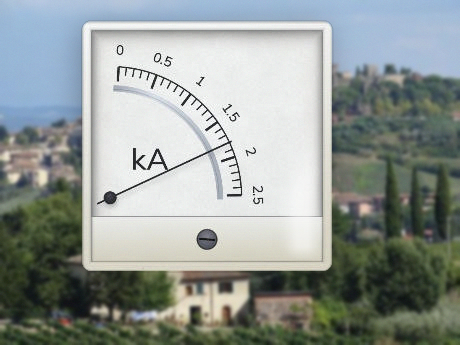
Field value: 1.8 (kA)
